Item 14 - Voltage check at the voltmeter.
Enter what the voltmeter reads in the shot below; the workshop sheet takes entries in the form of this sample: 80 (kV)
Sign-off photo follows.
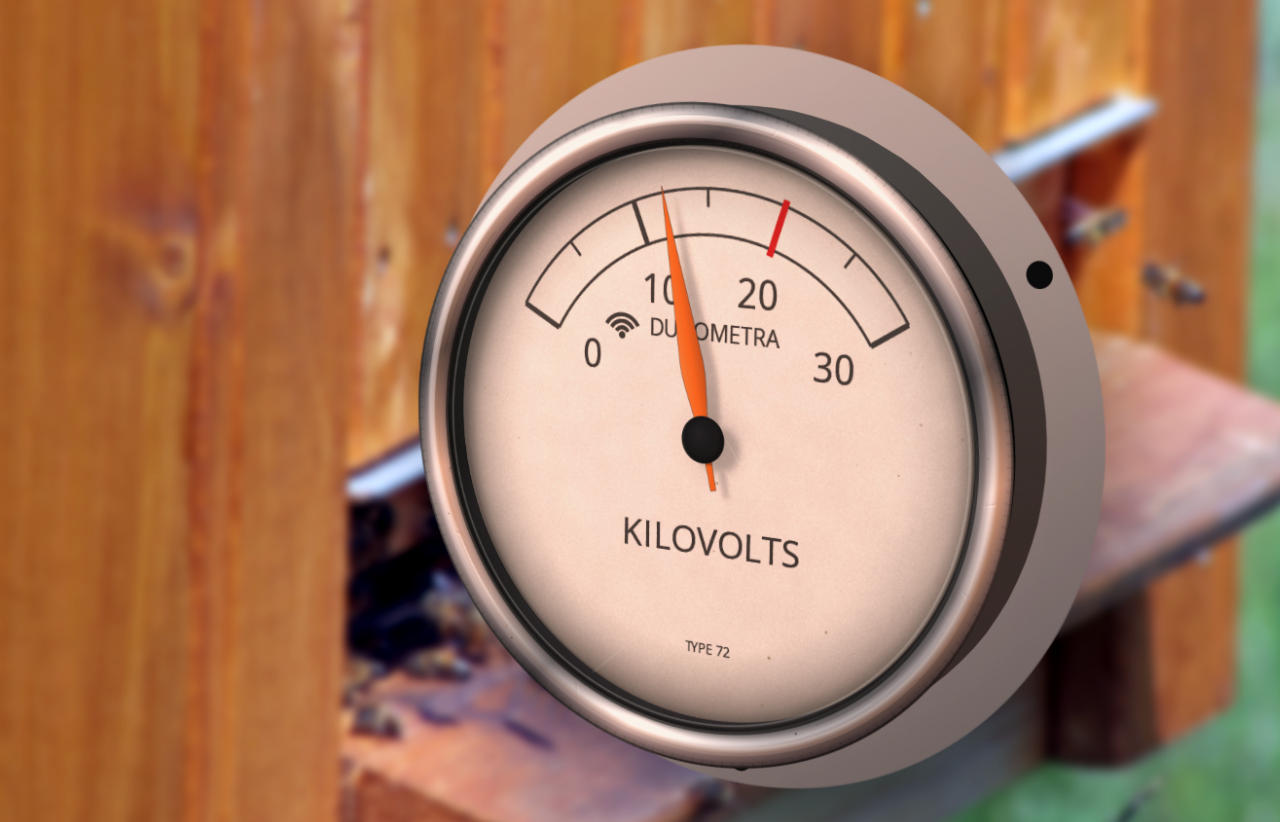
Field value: 12.5 (kV)
